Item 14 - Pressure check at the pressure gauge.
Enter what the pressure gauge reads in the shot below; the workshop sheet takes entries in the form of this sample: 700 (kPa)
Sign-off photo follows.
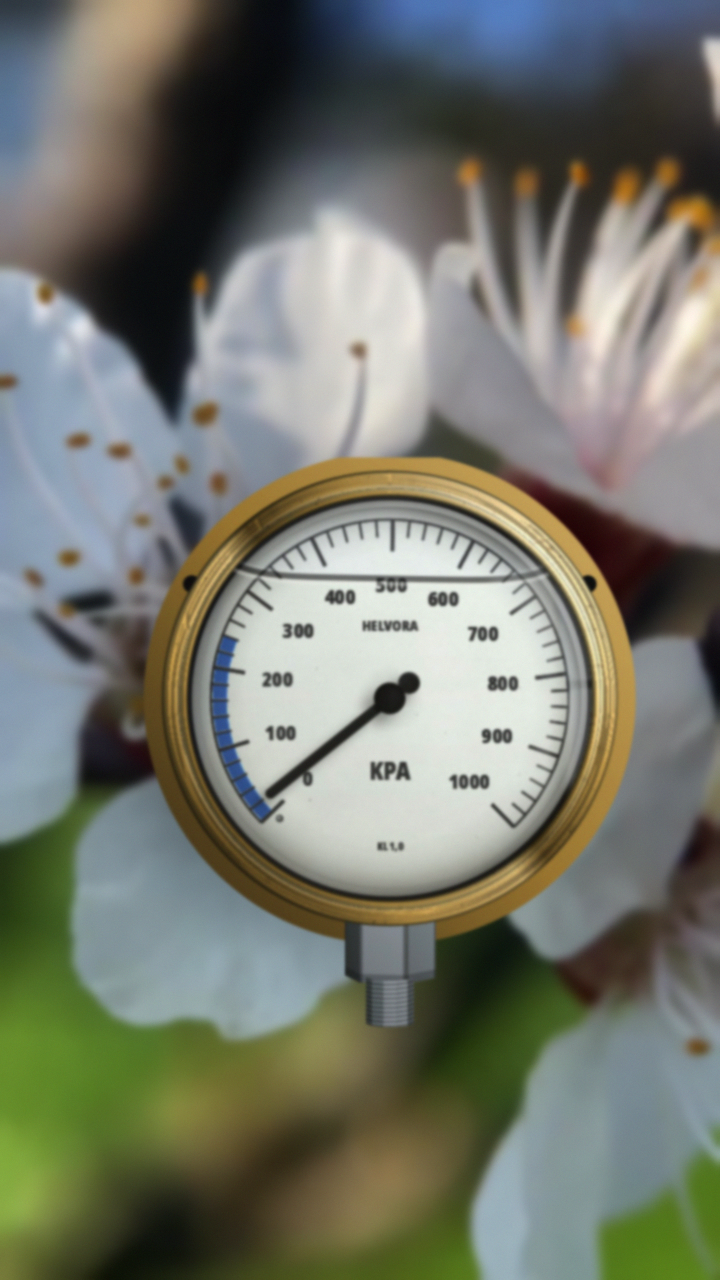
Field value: 20 (kPa)
